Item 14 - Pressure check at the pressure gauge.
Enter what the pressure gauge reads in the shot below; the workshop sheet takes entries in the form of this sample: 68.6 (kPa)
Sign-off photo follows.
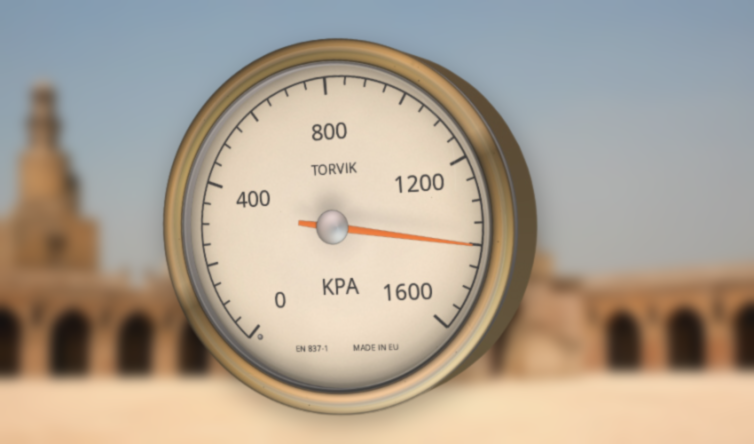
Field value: 1400 (kPa)
